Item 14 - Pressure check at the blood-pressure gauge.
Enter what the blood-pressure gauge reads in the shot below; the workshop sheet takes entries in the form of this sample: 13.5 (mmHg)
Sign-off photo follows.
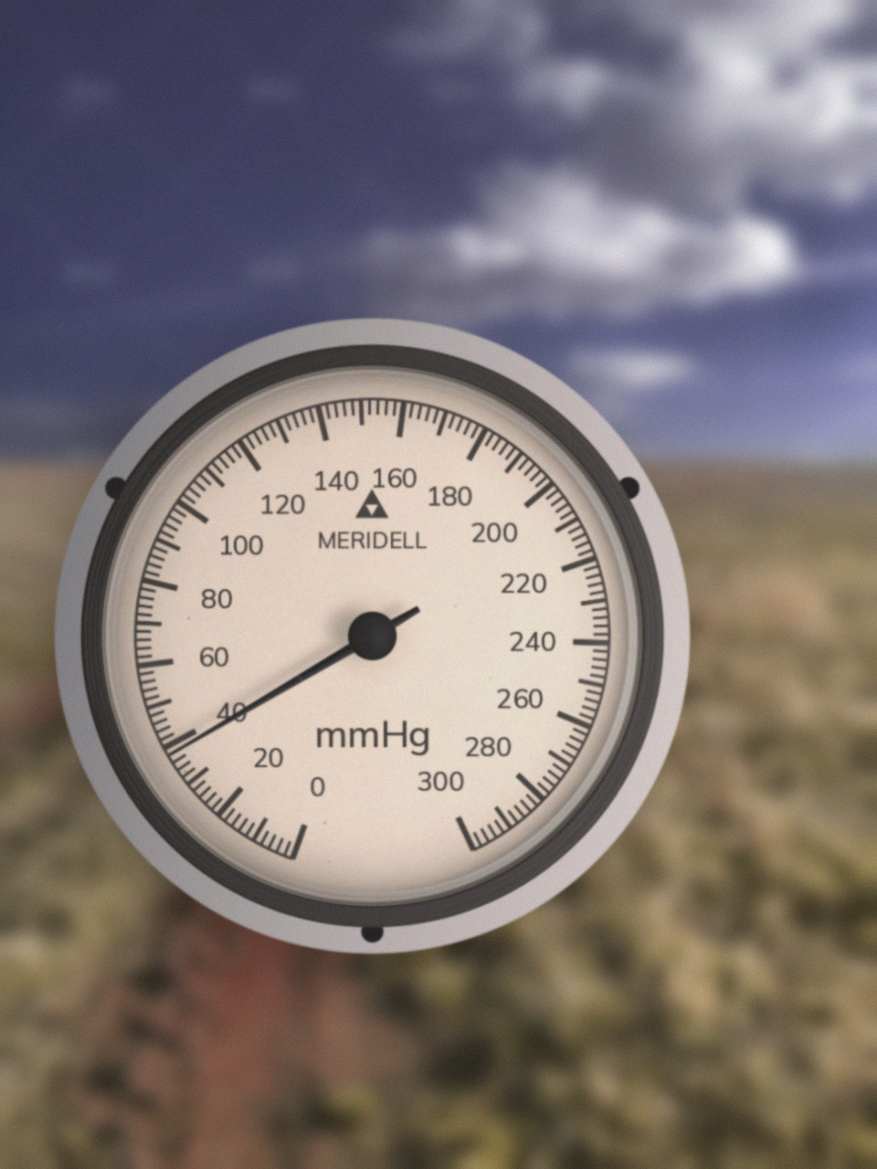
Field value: 38 (mmHg)
